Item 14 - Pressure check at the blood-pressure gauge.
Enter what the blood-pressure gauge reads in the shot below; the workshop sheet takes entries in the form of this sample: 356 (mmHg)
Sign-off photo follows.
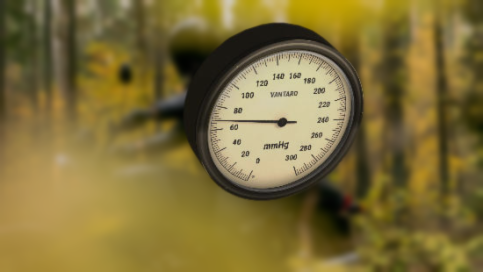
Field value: 70 (mmHg)
